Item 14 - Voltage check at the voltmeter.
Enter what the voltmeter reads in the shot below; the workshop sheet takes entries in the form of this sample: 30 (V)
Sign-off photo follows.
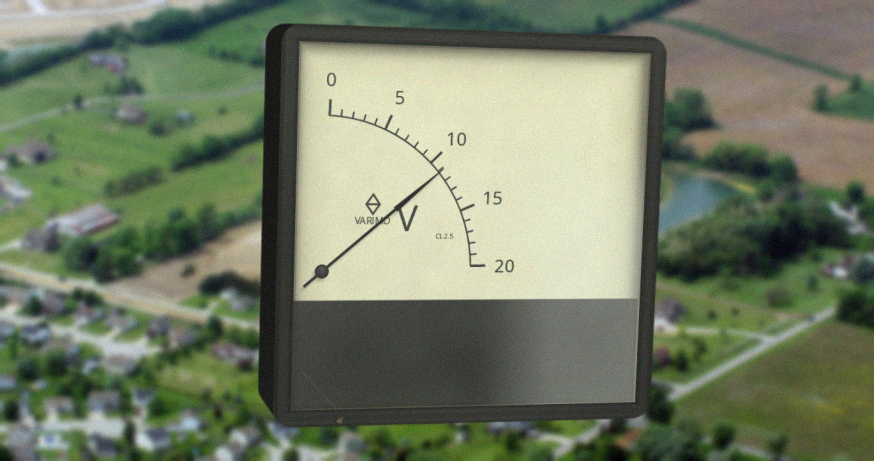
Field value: 11 (V)
